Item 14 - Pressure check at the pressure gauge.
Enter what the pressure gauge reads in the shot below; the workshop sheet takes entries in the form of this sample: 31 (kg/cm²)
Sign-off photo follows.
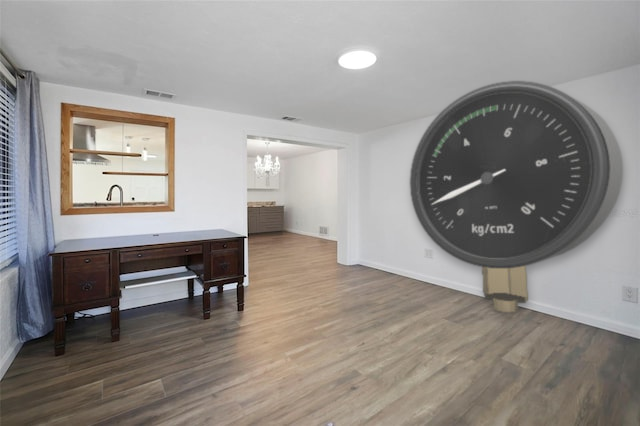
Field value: 1 (kg/cm²)
